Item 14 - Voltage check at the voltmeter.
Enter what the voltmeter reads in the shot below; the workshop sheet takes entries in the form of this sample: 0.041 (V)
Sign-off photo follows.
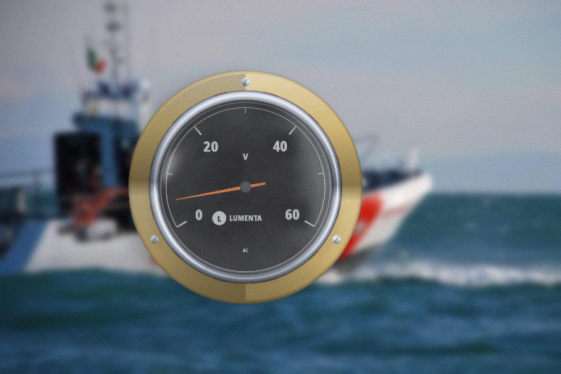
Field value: 5 (V)
